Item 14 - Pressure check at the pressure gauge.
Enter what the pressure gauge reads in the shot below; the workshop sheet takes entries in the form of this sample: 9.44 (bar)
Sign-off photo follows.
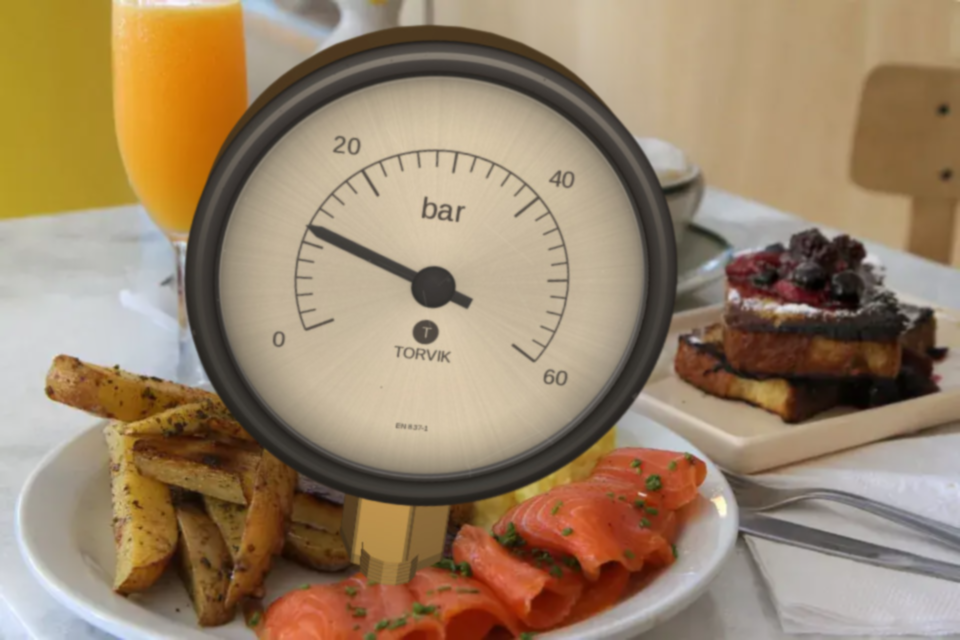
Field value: 12 (bar)
